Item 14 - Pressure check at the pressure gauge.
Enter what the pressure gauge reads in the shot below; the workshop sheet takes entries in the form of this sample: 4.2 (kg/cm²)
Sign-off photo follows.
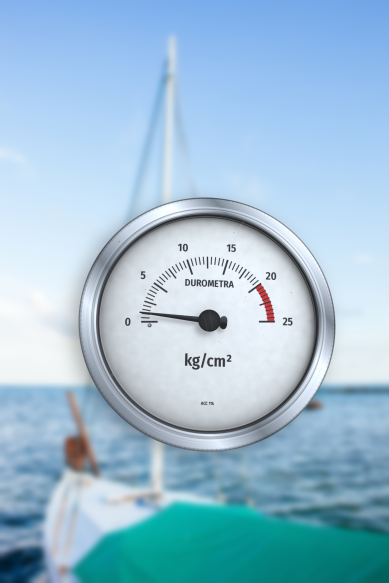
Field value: 1 (kg/cm²)
